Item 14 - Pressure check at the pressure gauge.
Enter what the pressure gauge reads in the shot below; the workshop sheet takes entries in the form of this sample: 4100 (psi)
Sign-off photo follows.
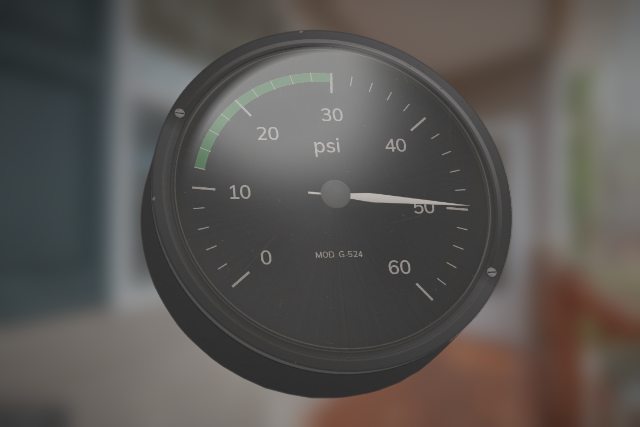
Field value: 50 (psi)
